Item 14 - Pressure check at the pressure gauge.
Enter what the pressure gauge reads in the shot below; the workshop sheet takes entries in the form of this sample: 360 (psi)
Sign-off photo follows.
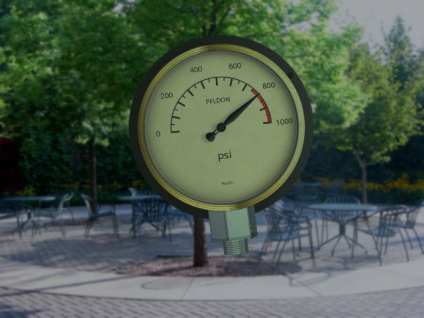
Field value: 800 (psi)
